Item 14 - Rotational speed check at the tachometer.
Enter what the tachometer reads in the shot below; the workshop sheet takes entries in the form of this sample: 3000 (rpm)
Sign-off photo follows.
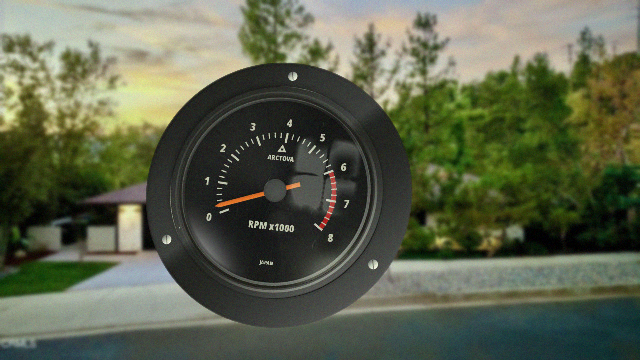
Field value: 200 (rpm)
